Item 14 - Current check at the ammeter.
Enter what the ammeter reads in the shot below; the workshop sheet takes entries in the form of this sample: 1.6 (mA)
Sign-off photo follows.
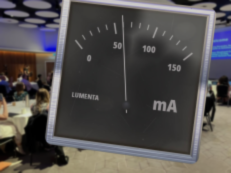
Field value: 60 (mA)
